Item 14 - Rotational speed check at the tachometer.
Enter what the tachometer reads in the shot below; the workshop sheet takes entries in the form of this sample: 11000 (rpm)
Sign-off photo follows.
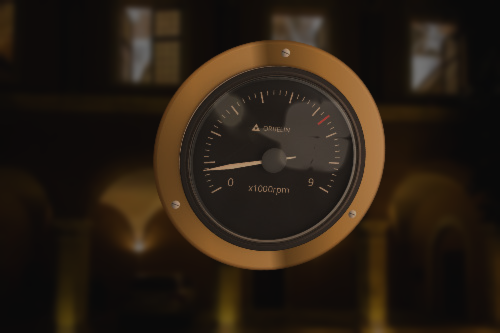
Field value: 800 (rpm)
